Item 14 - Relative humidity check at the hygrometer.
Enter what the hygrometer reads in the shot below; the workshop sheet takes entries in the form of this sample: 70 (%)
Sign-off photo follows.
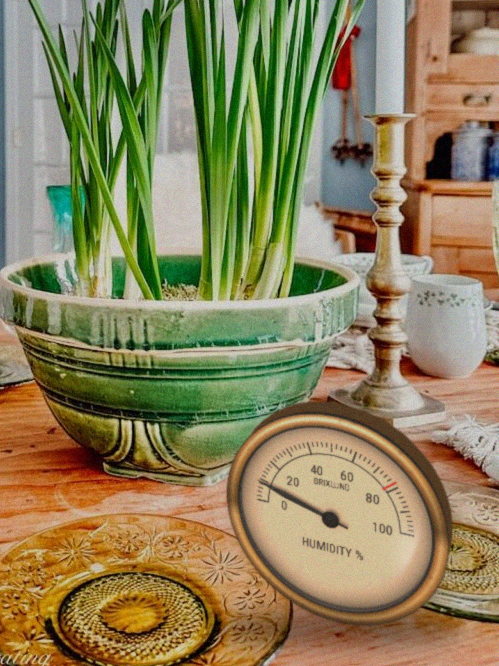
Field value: 10 (%)
